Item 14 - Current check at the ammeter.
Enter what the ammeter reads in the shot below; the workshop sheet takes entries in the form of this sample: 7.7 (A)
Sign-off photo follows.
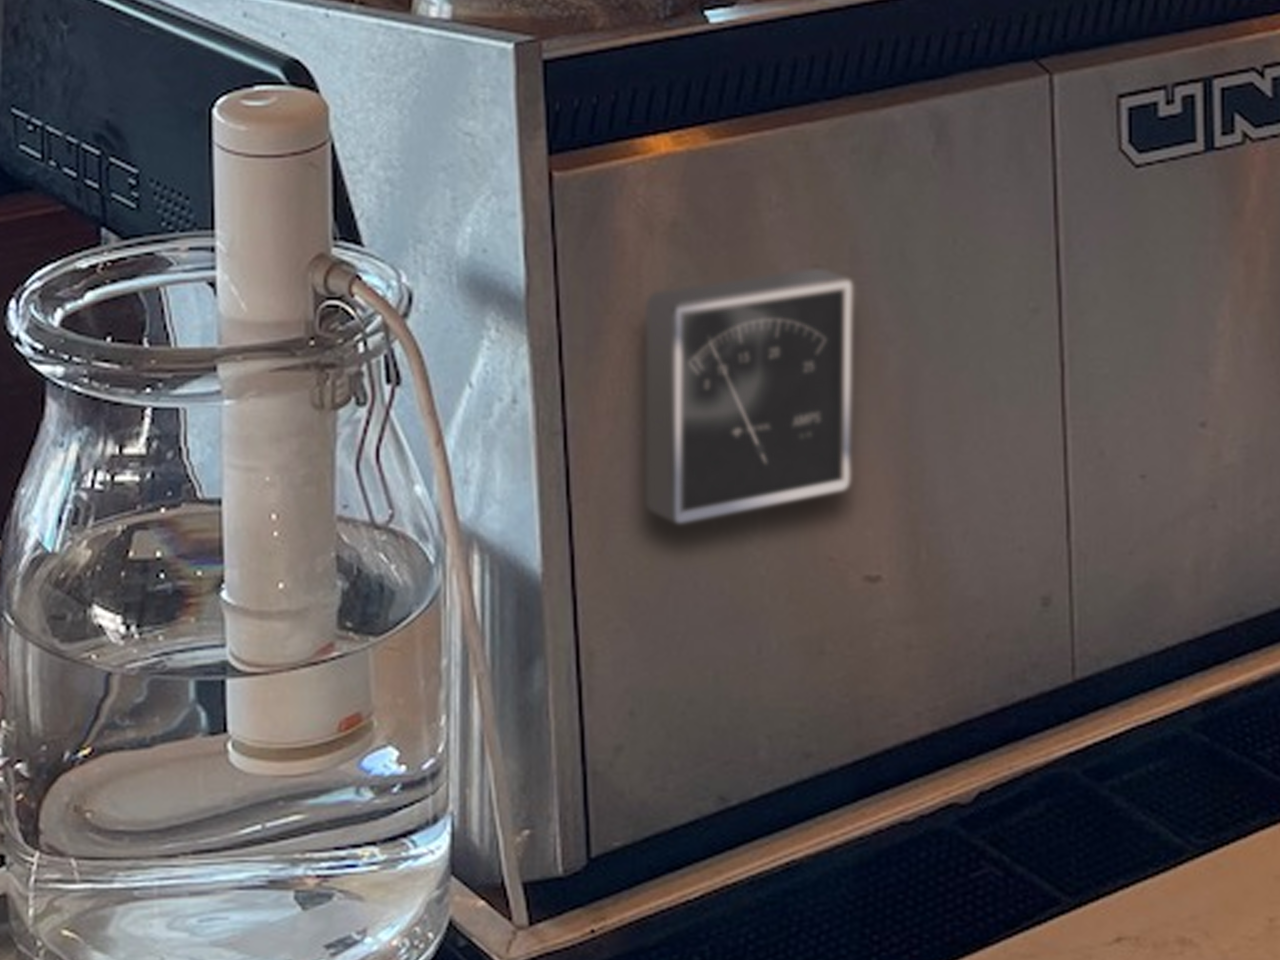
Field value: 10 (A)
